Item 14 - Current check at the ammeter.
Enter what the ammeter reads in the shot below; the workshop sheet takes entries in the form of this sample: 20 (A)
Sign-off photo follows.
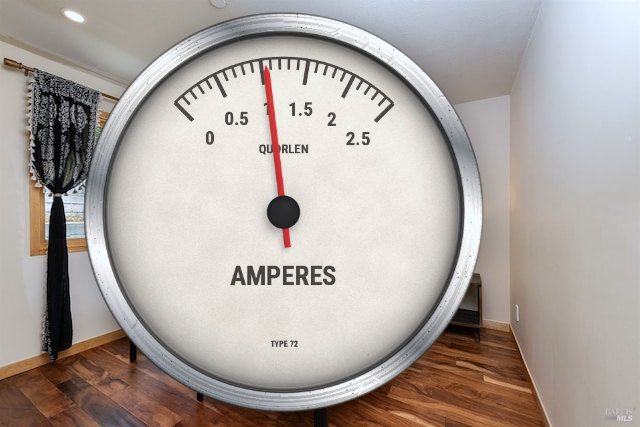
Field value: 1.05 (A)
